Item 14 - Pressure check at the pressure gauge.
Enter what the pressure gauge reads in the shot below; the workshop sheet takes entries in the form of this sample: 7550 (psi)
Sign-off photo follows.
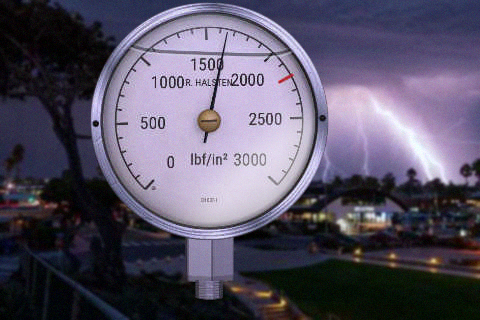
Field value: 1650 (psi)
